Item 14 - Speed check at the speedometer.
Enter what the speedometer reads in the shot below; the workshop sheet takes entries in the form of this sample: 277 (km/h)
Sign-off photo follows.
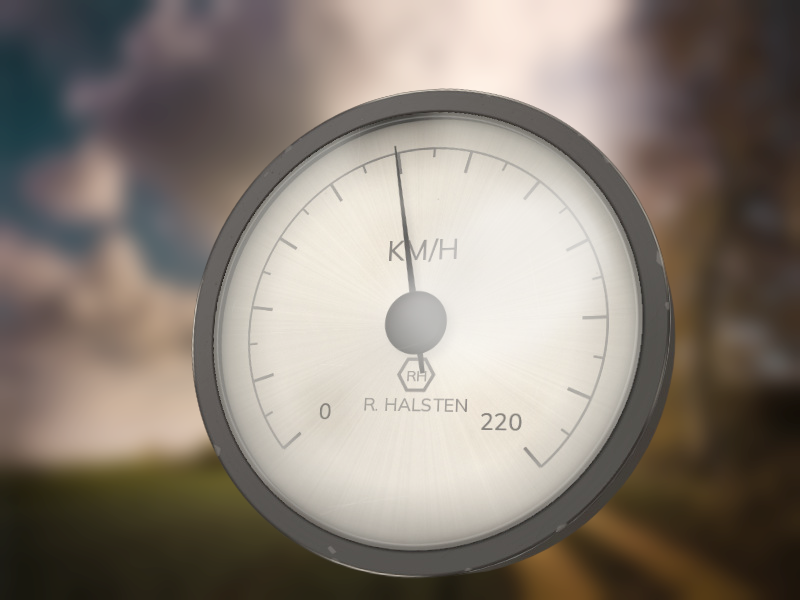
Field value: 100 (km/h)
